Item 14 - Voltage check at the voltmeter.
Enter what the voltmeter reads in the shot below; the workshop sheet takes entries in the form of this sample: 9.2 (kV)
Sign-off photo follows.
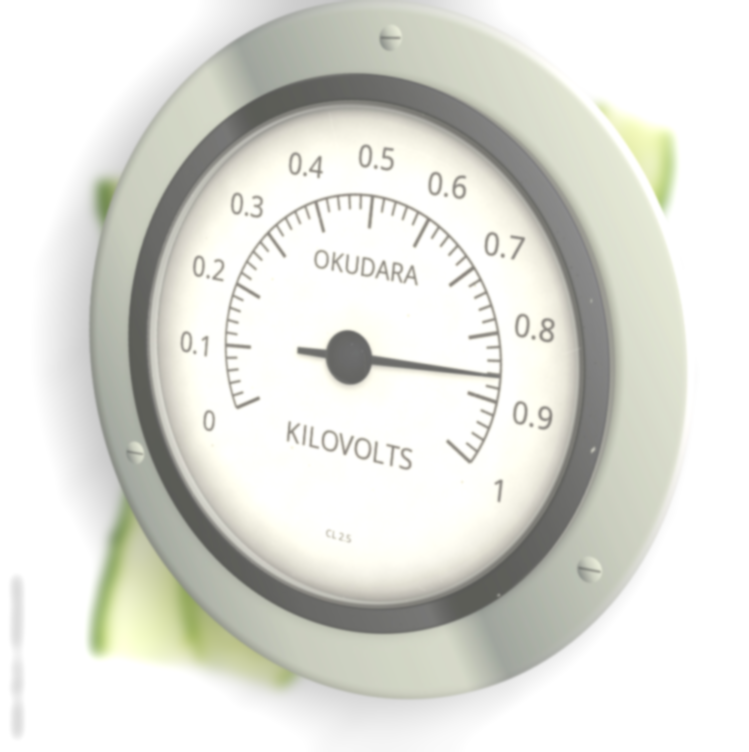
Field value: 0.86 (kV)
